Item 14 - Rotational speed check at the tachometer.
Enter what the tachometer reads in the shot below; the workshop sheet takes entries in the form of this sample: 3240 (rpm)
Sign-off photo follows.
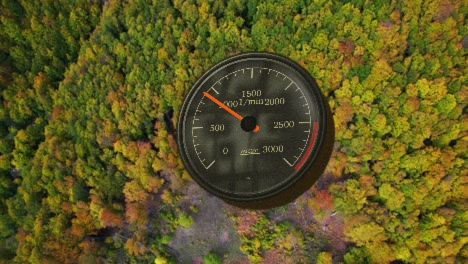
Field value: 900 (rpm)
